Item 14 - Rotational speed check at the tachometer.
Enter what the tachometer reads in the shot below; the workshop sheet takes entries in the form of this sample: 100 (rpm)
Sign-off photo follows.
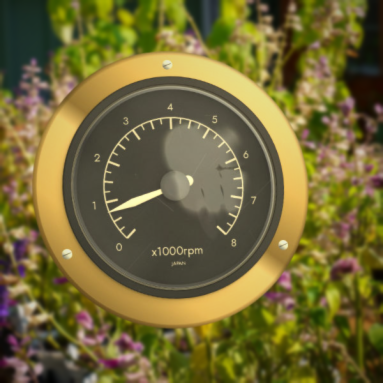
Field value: 750 (rpm)
